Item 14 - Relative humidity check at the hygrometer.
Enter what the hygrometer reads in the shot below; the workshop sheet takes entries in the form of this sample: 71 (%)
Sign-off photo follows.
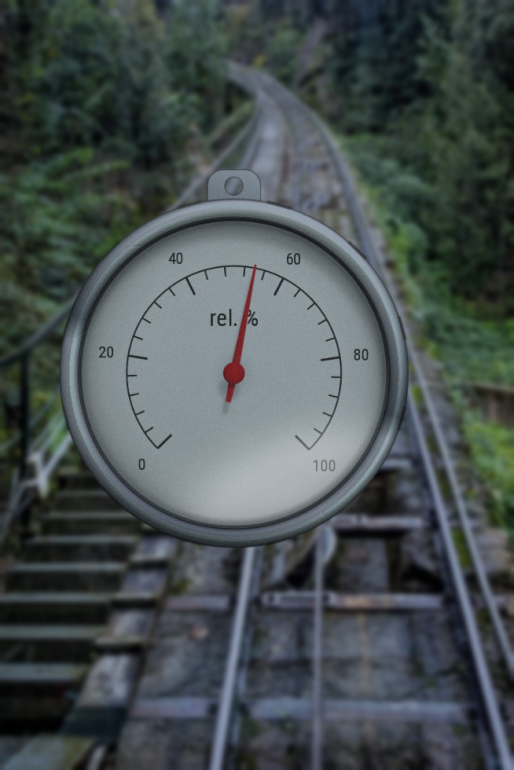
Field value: 54 (%)
